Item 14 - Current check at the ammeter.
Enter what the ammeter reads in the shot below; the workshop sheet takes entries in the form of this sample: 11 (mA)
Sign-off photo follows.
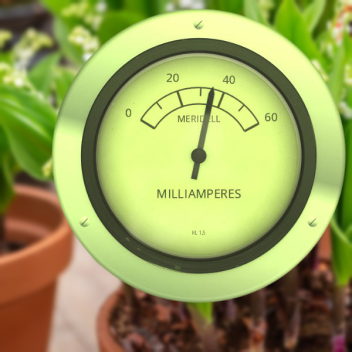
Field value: 35 (mA)
